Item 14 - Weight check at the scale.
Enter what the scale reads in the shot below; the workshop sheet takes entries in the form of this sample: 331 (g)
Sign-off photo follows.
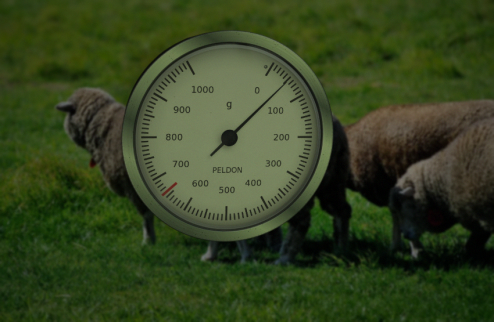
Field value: 50 (g)
